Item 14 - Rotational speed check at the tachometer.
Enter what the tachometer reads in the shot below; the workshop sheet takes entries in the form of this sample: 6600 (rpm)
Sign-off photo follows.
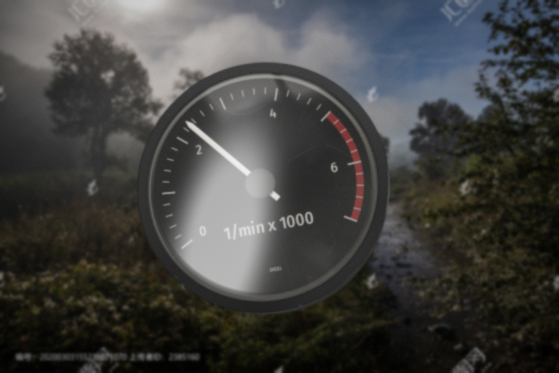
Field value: 2300 (rpm)
